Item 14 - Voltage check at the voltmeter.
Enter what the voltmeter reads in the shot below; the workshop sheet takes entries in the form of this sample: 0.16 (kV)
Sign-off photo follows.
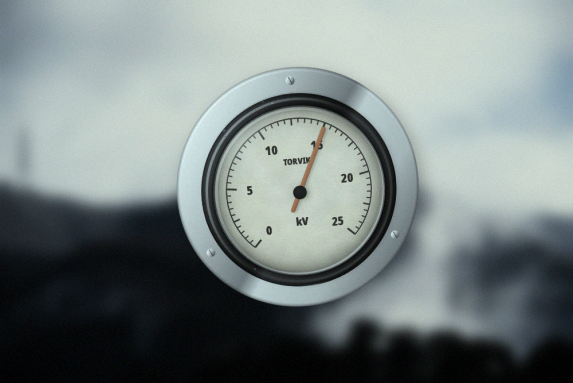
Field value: 15 (kV)
